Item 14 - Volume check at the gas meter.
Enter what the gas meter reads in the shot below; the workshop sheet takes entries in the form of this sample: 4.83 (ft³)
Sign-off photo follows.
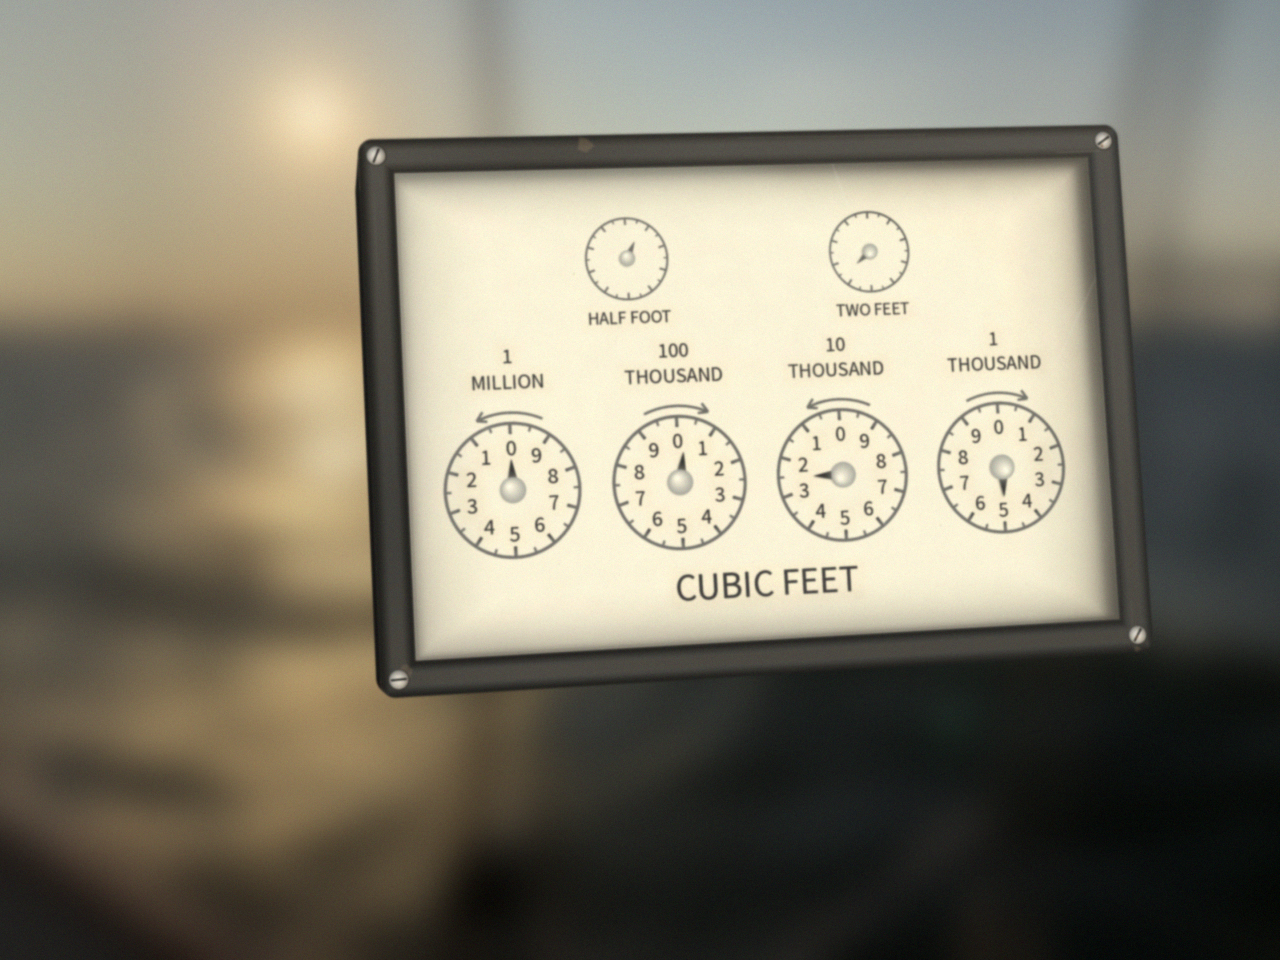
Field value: 2500 (ft³)
